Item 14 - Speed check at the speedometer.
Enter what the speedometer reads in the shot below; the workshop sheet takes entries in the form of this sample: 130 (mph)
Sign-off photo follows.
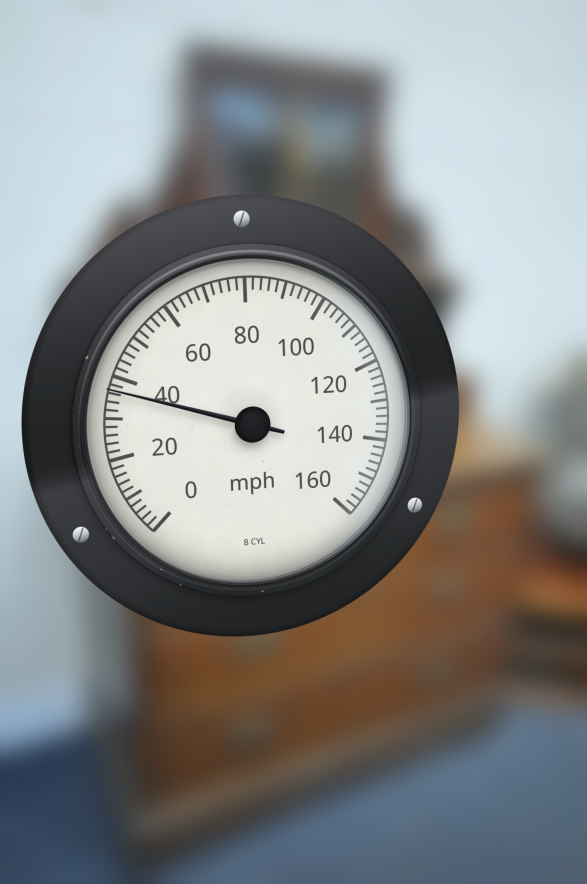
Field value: 37 (mph)
